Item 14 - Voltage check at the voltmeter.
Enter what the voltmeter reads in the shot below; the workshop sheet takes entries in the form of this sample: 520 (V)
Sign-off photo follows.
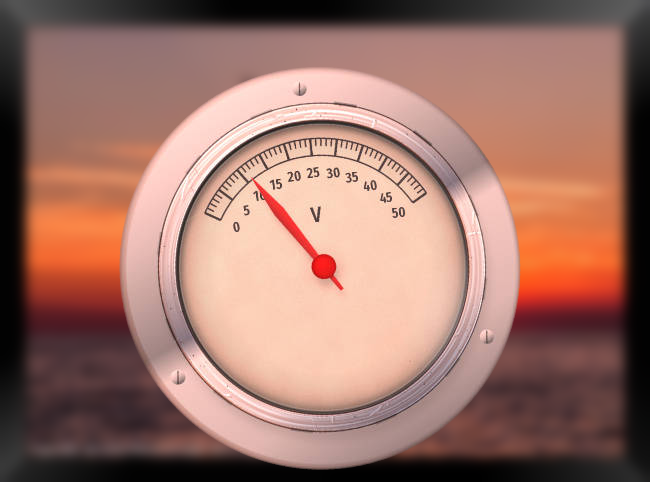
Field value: 11 (V)
